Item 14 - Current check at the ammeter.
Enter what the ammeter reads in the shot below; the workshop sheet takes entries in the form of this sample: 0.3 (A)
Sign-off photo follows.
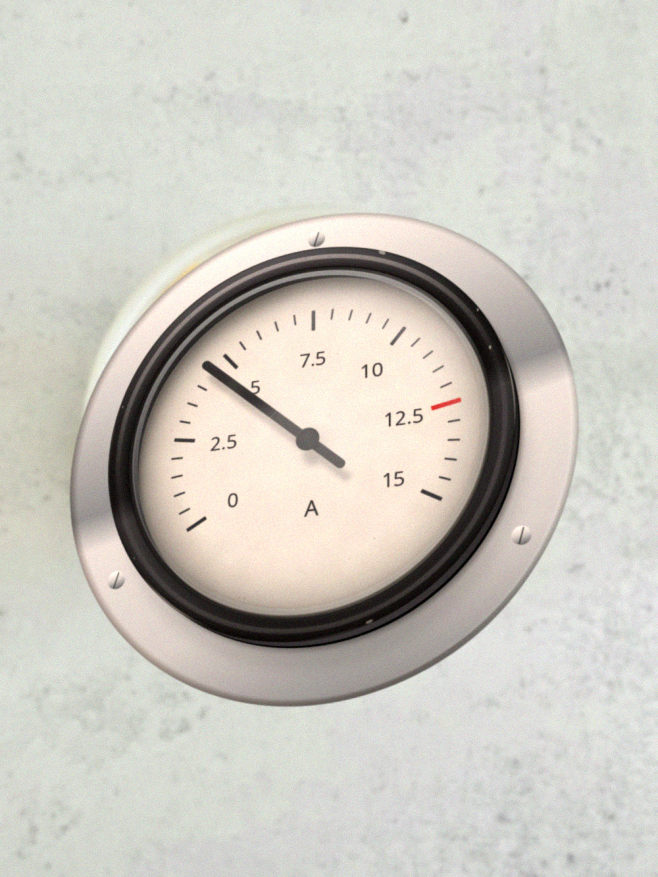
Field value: 4.5 (A)
